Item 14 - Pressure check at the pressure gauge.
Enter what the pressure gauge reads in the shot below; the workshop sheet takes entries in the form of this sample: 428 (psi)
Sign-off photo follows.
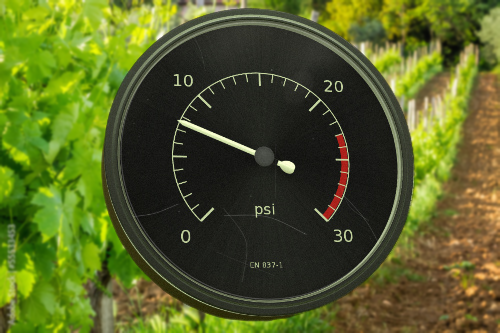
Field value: 7.5 (psi)
